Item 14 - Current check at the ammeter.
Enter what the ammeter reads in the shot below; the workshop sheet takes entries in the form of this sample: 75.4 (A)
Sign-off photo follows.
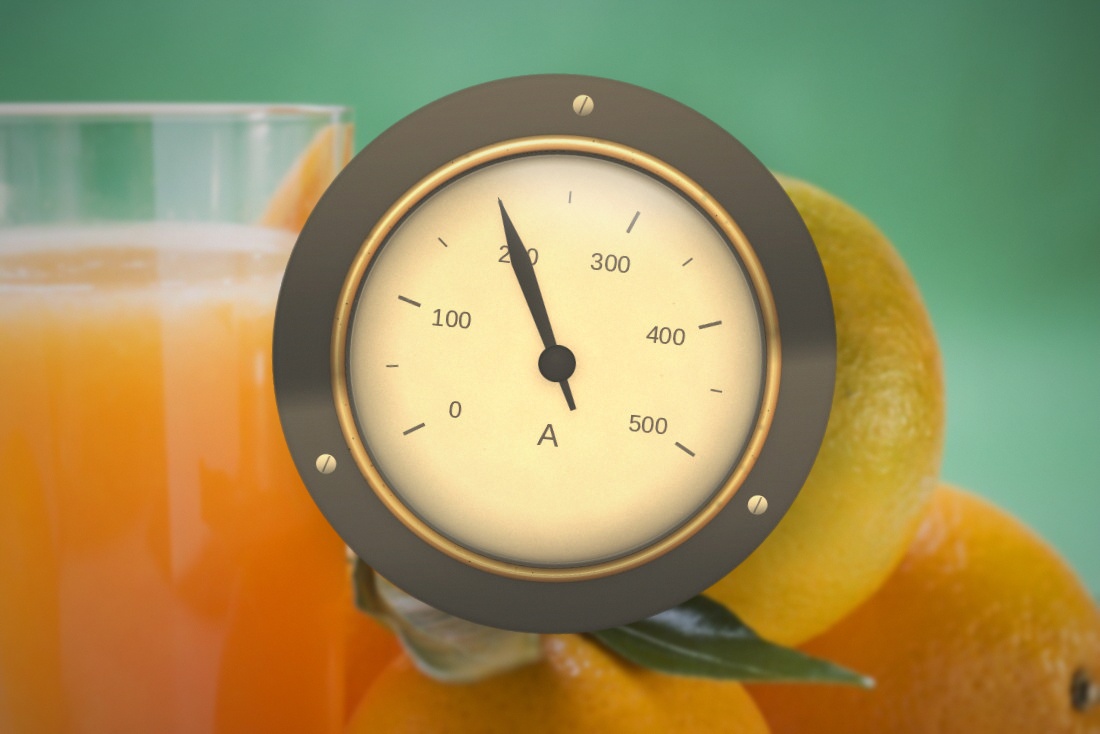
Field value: 200 (A)
